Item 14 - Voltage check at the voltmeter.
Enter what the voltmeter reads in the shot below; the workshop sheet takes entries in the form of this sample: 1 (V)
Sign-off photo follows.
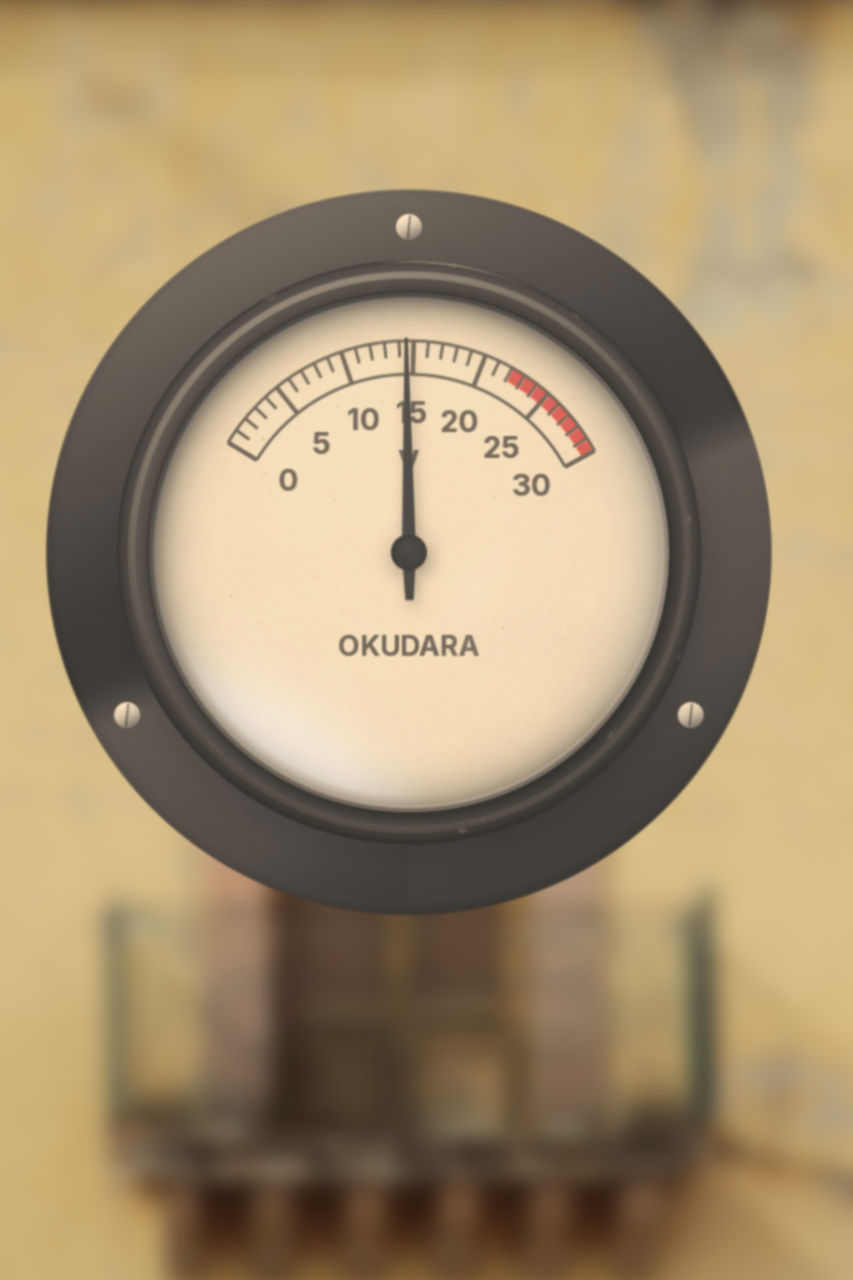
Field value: 14.5 (V)
